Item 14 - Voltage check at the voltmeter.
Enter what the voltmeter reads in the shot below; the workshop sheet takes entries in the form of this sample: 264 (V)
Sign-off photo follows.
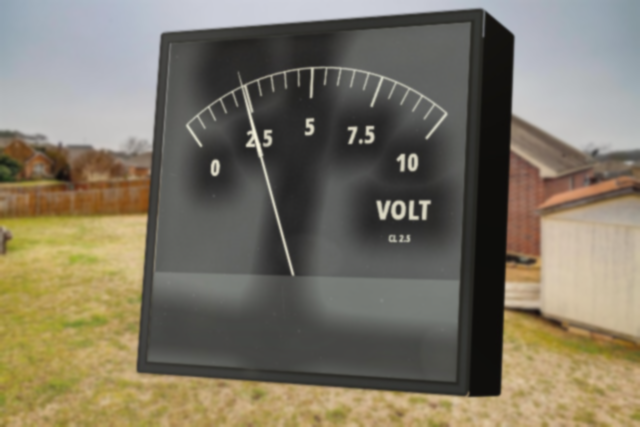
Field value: 2.5 (V)
